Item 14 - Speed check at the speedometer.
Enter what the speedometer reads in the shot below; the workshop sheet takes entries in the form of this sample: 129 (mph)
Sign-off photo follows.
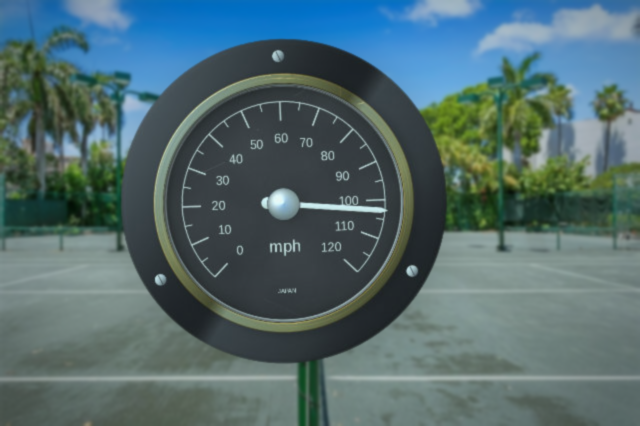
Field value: 102.5 (mph)
